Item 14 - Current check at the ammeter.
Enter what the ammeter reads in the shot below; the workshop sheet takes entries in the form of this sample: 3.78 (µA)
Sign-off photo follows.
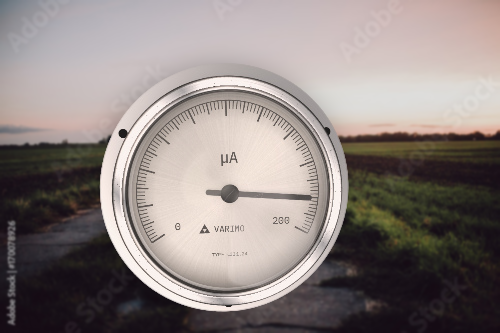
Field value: 180 (µA)
